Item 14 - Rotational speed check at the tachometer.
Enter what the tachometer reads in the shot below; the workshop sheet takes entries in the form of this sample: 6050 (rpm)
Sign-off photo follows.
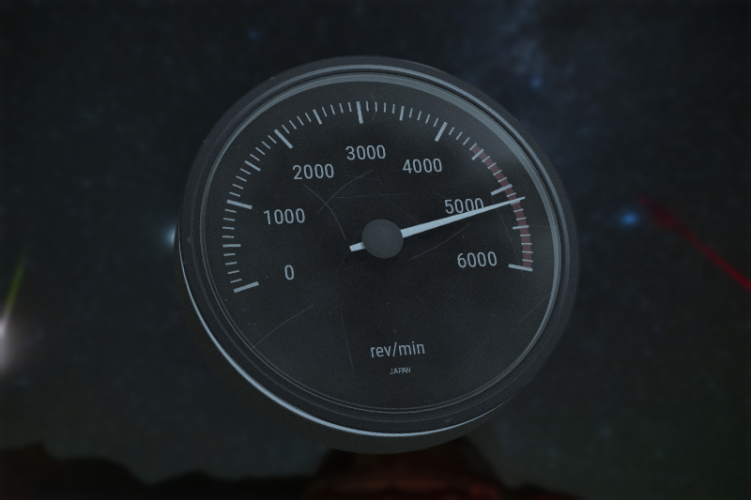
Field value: 5200 (rpm)
